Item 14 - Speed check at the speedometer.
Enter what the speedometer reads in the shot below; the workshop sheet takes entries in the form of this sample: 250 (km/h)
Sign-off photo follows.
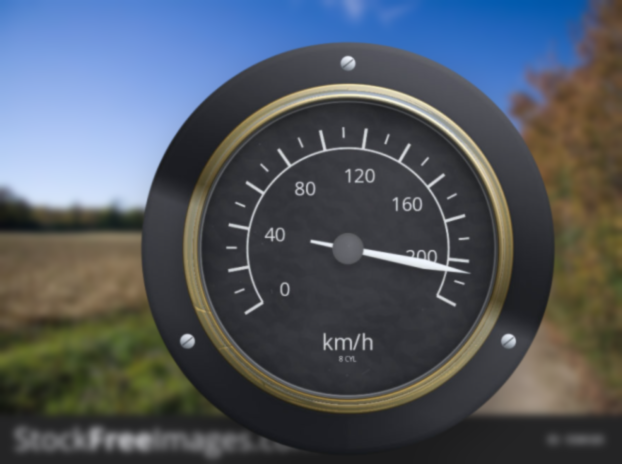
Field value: 205 (km/h)
